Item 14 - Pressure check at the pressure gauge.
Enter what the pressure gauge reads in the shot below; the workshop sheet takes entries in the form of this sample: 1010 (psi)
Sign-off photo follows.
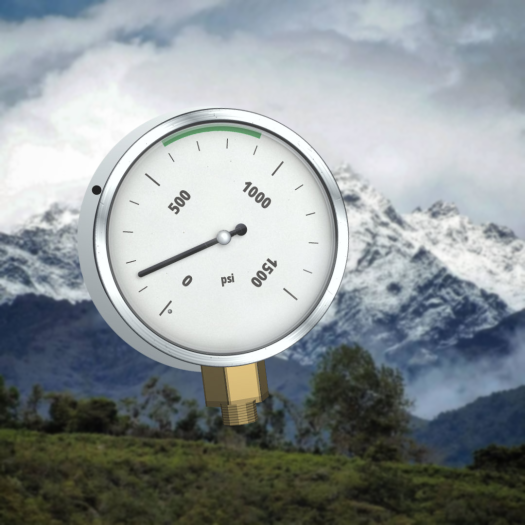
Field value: 150 (psi)
